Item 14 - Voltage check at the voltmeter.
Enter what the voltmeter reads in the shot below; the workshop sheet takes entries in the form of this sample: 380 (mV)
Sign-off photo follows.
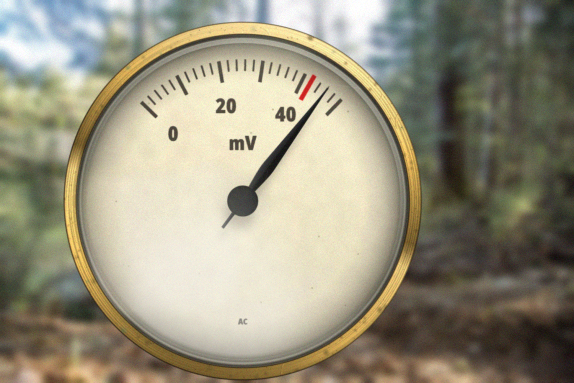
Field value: 46 (mV)
